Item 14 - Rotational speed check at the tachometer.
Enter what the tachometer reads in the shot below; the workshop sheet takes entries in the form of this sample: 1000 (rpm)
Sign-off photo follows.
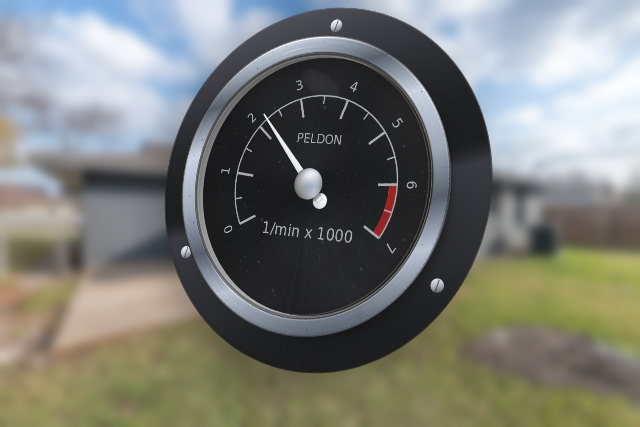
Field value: 2250 (rpm)
